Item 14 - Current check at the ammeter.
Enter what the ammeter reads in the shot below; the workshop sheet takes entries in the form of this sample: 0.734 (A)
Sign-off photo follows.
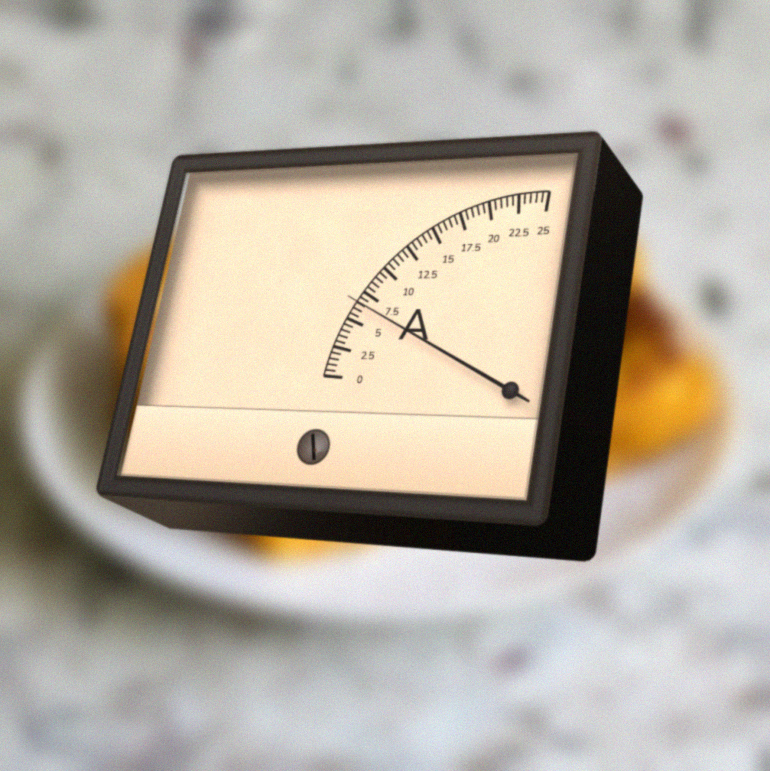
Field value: 6.5 (A)
